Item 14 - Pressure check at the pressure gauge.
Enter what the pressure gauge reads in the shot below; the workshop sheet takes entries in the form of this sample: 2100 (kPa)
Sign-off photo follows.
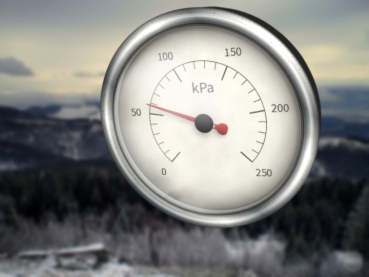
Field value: 60 (kPa)
